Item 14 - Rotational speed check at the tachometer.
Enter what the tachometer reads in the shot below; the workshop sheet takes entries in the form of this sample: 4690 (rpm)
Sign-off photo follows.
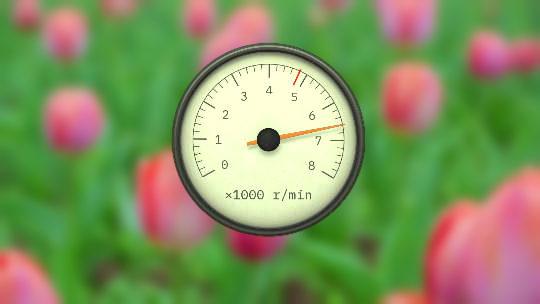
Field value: 6600 (rpm)
